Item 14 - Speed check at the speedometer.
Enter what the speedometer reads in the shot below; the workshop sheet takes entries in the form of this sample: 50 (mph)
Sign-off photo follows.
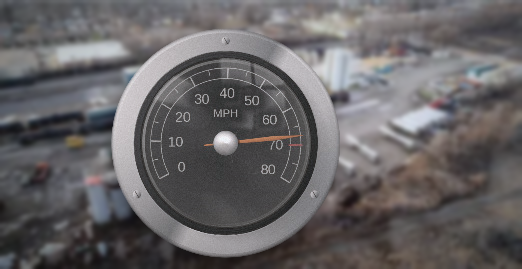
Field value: 67.5 (mph)
